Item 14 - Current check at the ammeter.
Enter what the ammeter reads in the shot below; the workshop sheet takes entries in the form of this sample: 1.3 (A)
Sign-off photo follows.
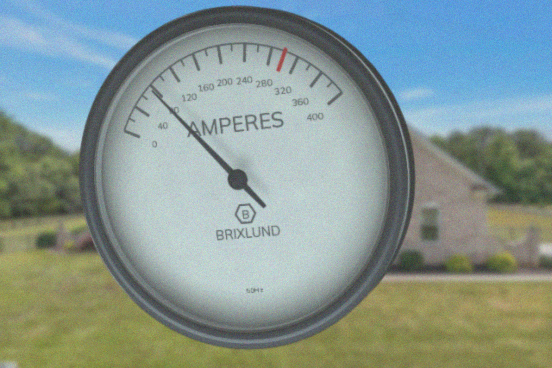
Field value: 80 (A)
